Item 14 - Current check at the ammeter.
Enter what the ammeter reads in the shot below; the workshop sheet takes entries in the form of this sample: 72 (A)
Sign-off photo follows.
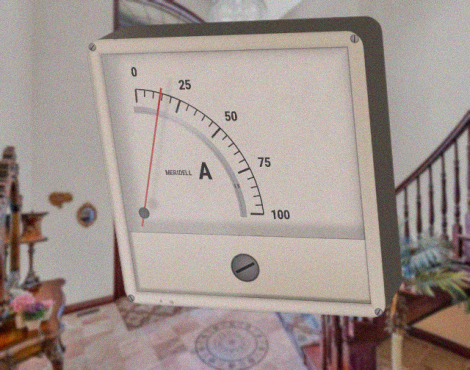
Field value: 15 (A)
